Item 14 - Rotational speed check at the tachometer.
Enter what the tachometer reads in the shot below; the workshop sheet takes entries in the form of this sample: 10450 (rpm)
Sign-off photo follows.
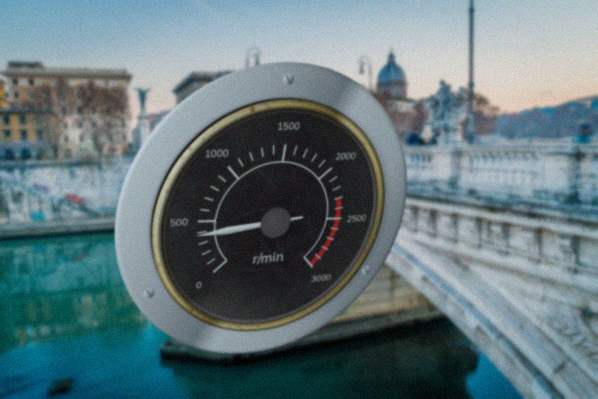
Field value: 400 (rpm)
